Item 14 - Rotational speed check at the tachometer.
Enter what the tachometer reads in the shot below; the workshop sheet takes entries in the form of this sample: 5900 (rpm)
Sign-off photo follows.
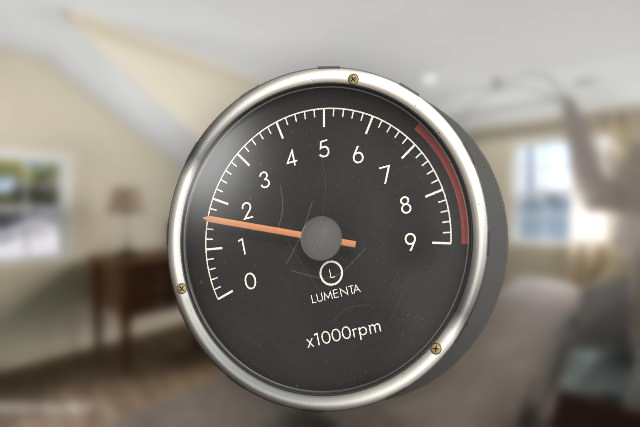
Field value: 1600 (rpm)
